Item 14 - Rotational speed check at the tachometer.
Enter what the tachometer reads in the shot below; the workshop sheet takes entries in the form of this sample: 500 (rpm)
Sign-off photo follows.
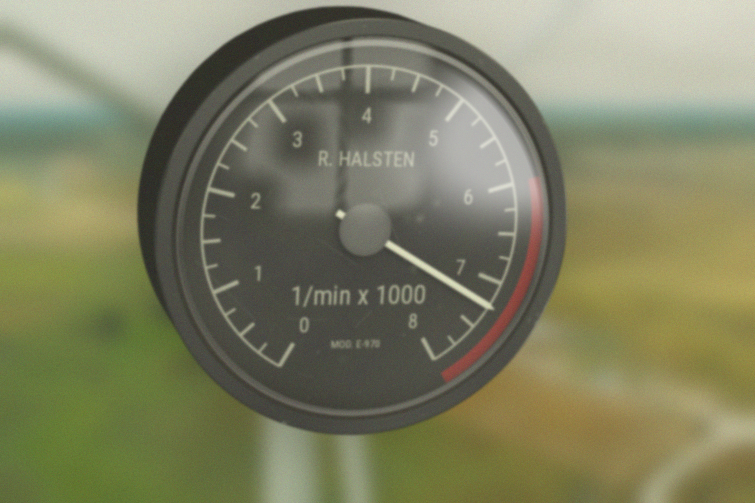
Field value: 7250 (rpm)
